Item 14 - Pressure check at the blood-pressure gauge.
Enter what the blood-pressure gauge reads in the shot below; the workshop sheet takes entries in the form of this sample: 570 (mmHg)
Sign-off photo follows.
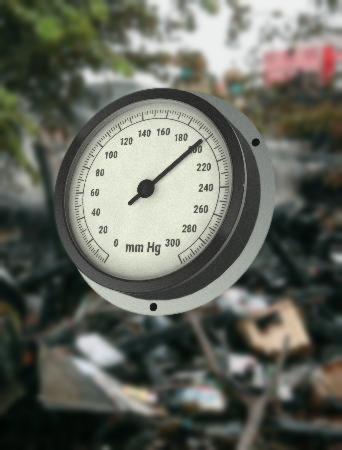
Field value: 200 (mmHg)
